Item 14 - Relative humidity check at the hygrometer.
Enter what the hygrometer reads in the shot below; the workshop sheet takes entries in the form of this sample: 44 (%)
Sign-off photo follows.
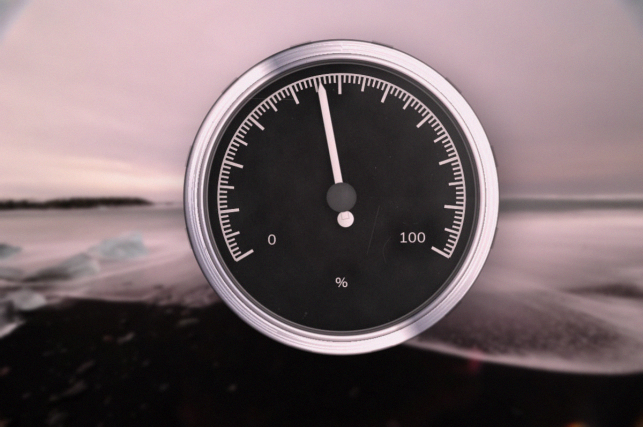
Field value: 46 (%)
